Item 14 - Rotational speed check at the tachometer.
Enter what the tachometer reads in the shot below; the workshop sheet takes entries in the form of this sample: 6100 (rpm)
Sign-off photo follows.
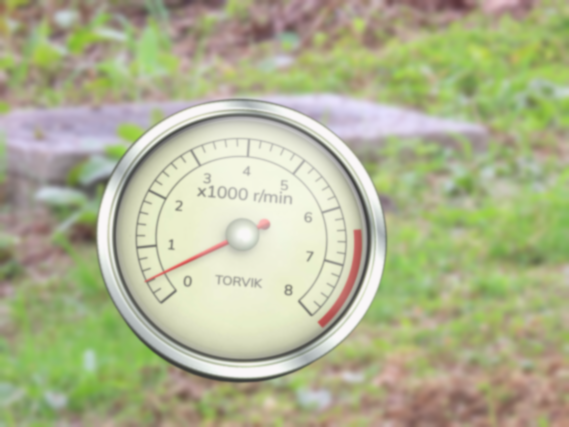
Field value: 400 (rpm)
